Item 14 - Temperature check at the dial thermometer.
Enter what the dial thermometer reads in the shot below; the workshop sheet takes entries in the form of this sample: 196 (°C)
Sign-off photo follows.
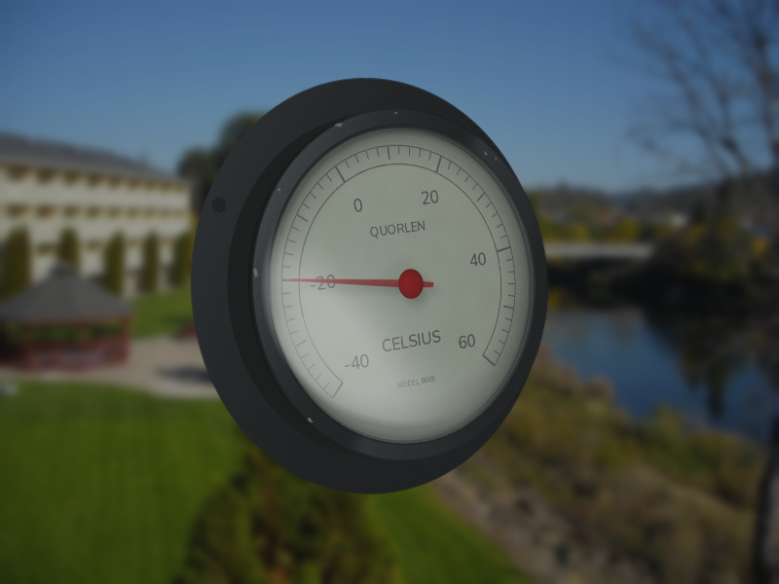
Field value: -20 (°C)
